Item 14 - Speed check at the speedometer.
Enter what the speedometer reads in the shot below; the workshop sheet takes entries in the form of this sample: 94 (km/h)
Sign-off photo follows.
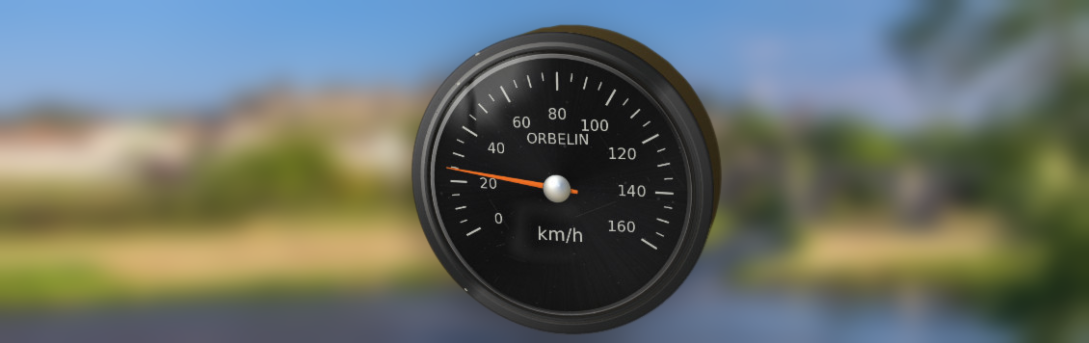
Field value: 25 (km/h)
